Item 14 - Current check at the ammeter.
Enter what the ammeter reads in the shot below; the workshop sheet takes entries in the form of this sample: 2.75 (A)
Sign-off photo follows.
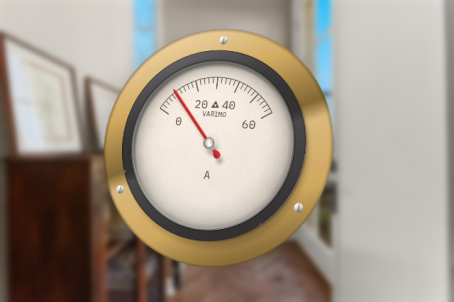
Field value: 10 (A)
